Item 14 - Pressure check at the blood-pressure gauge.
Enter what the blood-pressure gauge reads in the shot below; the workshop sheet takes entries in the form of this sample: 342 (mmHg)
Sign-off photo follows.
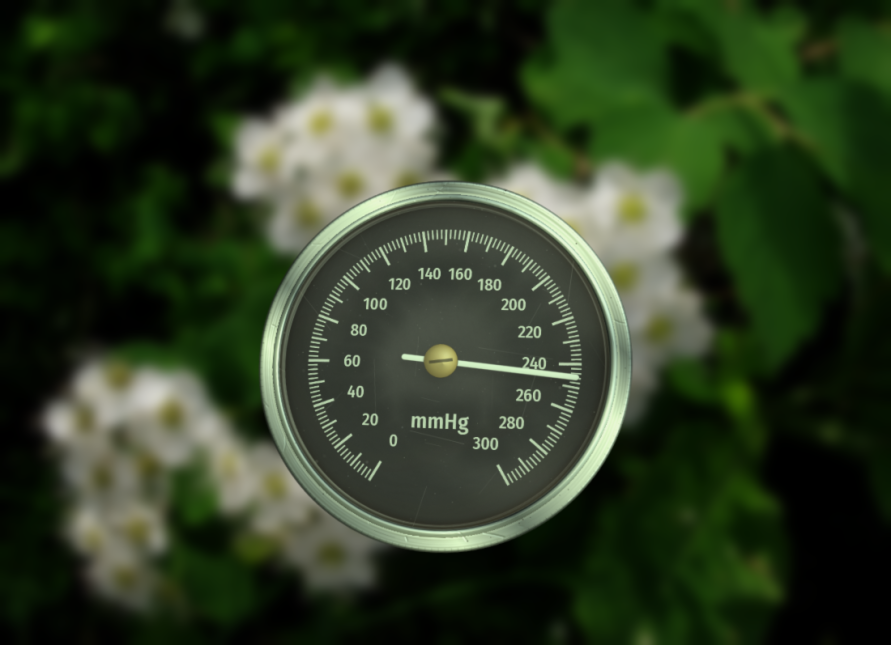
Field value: 246 (mmHg)
